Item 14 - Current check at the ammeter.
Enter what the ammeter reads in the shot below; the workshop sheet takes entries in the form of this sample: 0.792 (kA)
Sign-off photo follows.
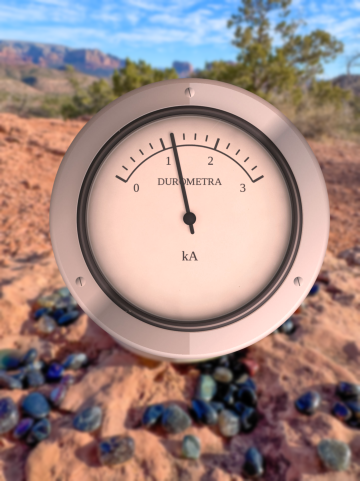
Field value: 1.2 (kA)
